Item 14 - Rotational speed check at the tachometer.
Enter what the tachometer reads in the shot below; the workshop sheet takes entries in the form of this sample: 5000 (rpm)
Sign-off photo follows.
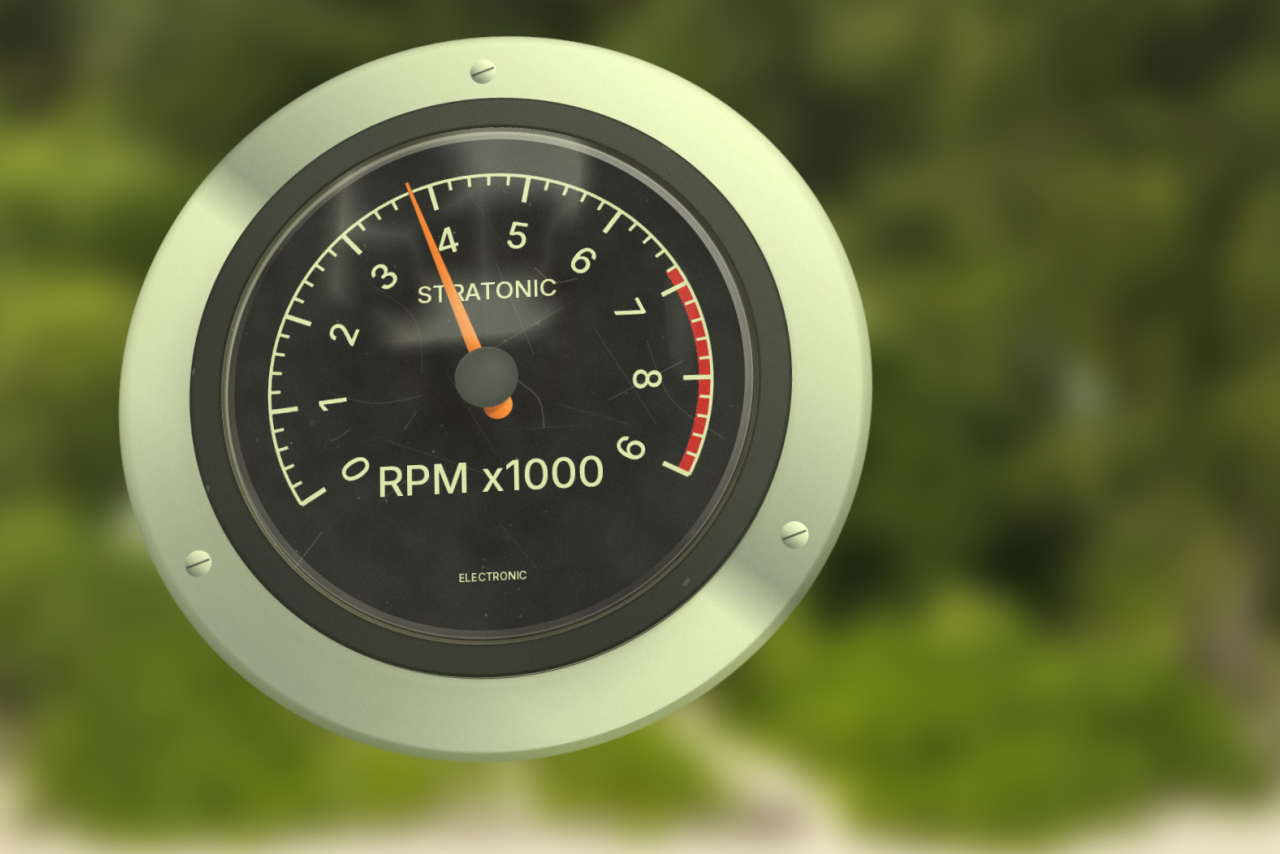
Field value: 3800 (rpm)
